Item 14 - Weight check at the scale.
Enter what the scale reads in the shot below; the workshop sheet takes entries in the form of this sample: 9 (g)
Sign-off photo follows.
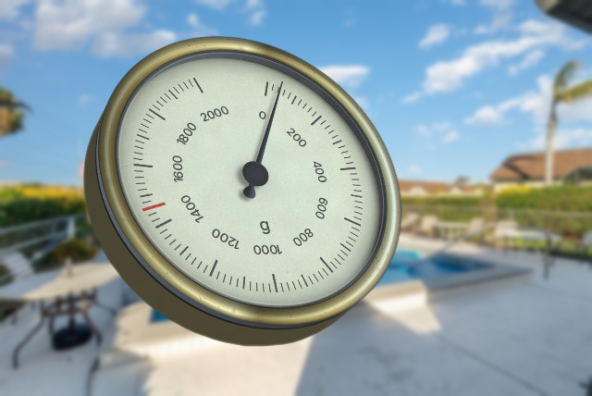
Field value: 40 (g)
